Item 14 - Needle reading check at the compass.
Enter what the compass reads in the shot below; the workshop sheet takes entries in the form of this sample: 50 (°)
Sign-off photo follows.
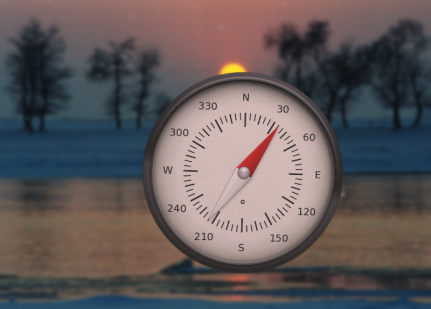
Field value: 35 (°)
